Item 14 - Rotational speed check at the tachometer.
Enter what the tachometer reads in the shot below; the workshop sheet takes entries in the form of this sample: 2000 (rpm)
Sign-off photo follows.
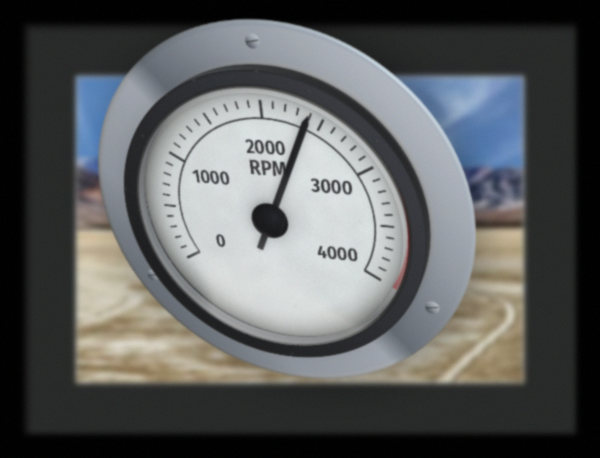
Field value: 2400 (rpm)
